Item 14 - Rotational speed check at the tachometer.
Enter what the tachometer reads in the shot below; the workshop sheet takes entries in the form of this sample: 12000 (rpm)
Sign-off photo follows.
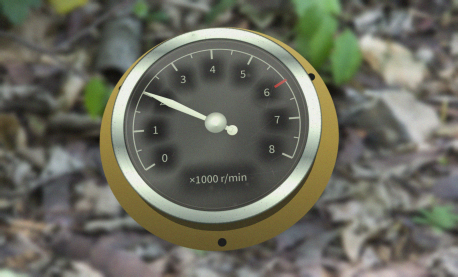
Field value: 2000 (rpm)
